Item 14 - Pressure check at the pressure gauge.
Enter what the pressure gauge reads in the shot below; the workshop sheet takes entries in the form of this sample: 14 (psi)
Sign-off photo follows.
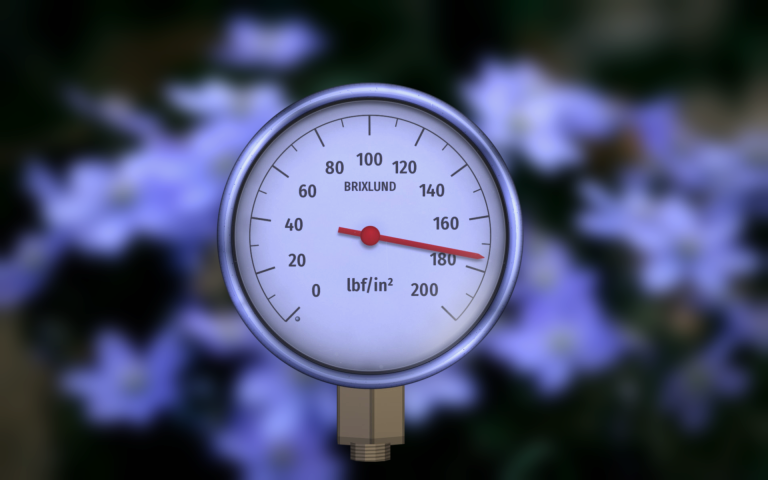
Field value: 175 (psi)
